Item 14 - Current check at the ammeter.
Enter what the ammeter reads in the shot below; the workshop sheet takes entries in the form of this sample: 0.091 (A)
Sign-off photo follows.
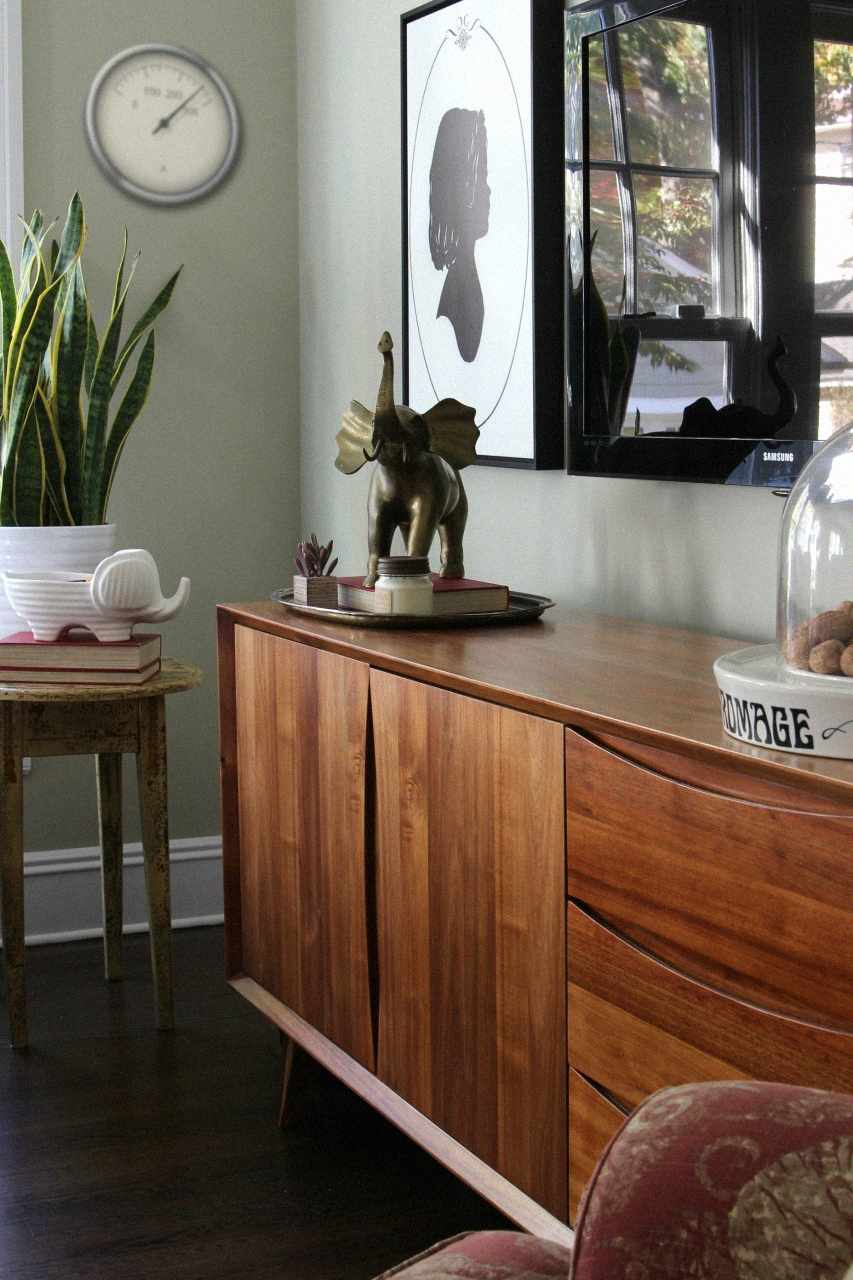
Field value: 260 (A)
